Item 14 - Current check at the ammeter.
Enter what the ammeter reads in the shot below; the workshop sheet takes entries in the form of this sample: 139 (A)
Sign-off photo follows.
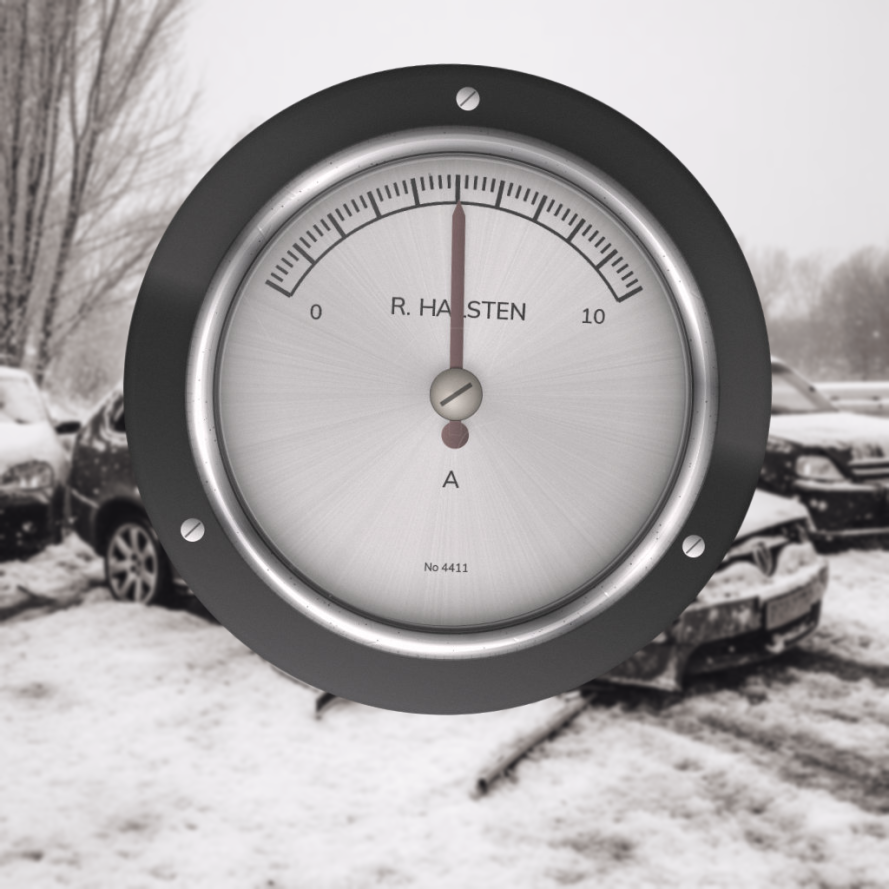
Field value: 5 (A)
